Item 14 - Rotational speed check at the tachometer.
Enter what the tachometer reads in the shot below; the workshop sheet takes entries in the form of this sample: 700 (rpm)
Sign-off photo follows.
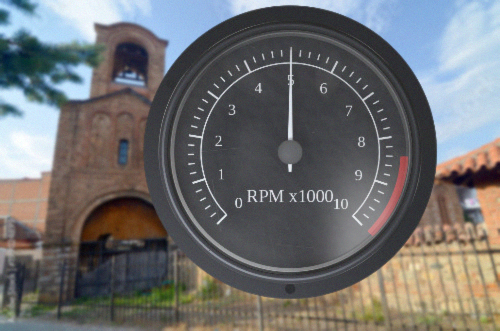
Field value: 5000 (rpm)
